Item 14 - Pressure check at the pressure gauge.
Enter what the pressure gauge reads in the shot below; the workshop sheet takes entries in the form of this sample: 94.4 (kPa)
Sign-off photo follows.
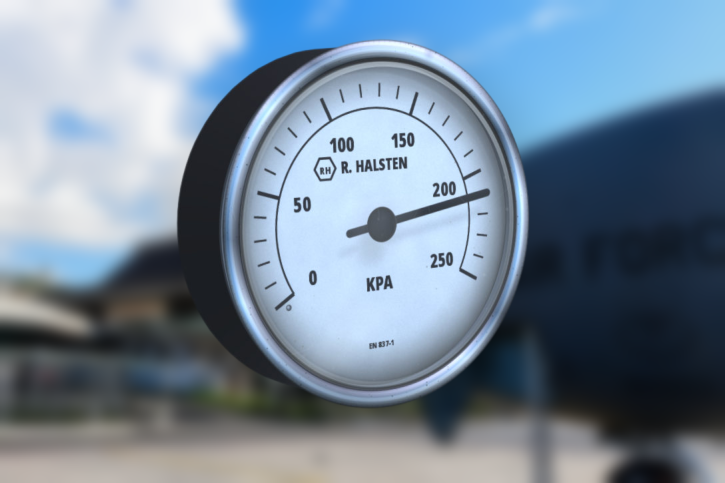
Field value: 210 (kPa)
